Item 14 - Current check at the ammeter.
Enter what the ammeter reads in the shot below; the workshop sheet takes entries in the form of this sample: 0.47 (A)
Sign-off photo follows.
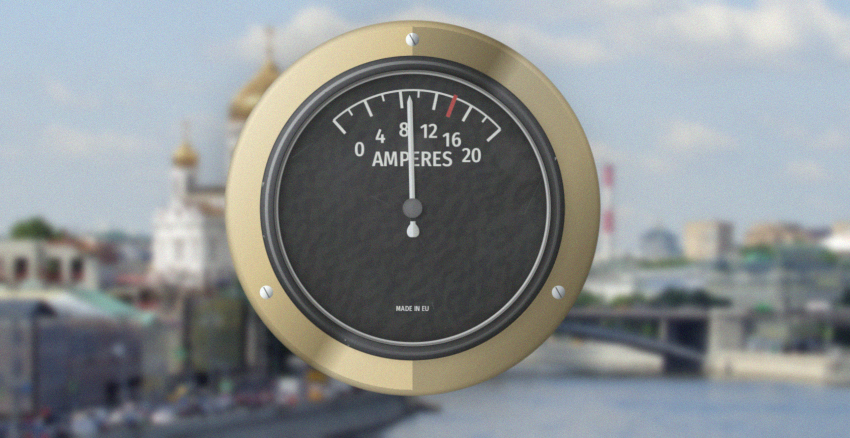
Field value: 9 (A)
